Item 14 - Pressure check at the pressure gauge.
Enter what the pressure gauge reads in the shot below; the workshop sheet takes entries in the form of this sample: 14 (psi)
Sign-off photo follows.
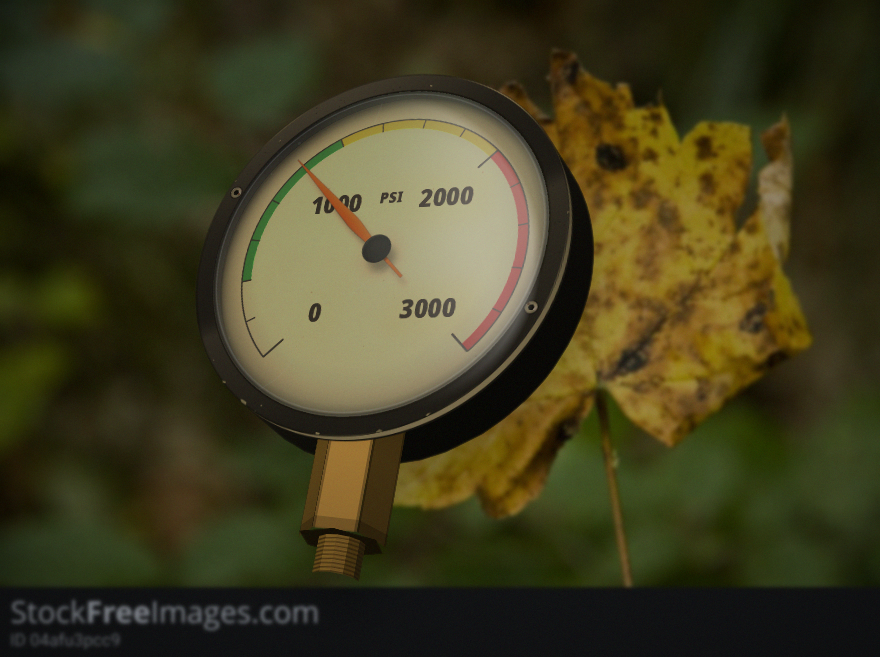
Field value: 1000 (psi)
